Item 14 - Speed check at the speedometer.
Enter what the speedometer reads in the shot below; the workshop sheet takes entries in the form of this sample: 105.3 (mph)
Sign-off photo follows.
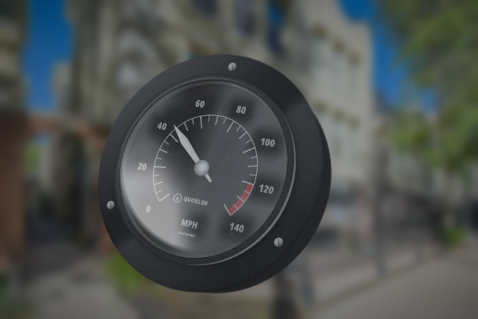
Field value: 45 (mph)
